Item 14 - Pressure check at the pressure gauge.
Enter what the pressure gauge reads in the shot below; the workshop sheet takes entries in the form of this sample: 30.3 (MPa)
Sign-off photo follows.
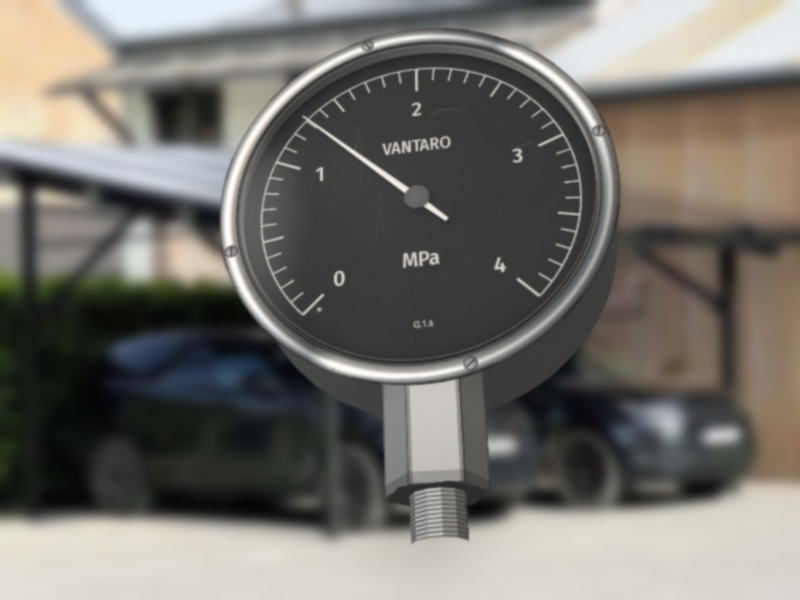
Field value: 1.3 (MPa)
